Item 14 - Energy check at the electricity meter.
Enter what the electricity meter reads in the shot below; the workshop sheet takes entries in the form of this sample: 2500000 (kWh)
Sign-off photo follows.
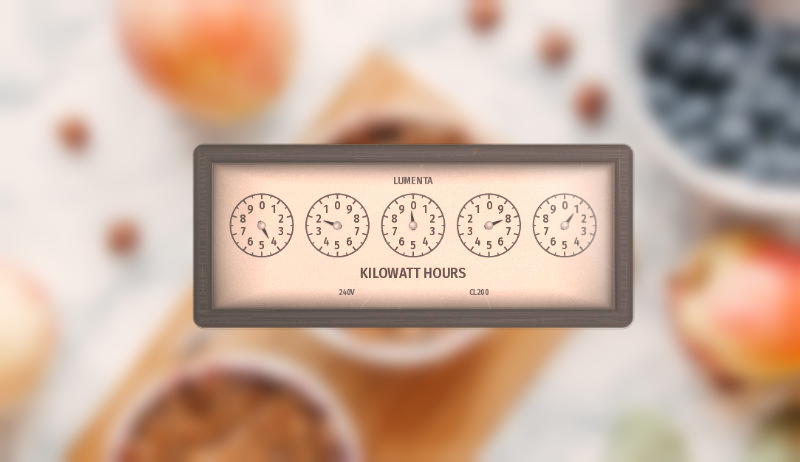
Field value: 41981 (kWh)
